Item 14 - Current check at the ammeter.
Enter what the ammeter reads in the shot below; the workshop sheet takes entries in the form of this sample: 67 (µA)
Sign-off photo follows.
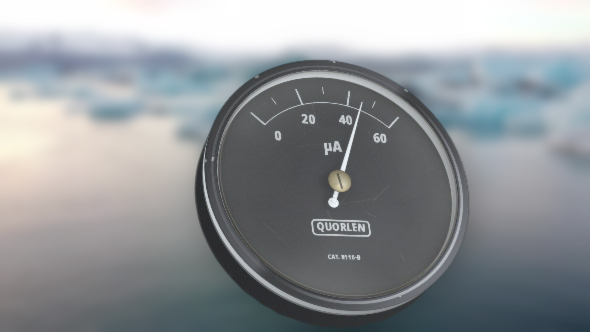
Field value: 45 (µA)
